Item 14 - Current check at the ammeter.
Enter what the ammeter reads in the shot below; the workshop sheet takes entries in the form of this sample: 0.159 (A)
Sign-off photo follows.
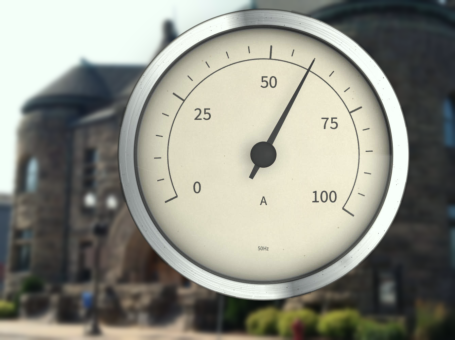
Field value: 60 (A)
